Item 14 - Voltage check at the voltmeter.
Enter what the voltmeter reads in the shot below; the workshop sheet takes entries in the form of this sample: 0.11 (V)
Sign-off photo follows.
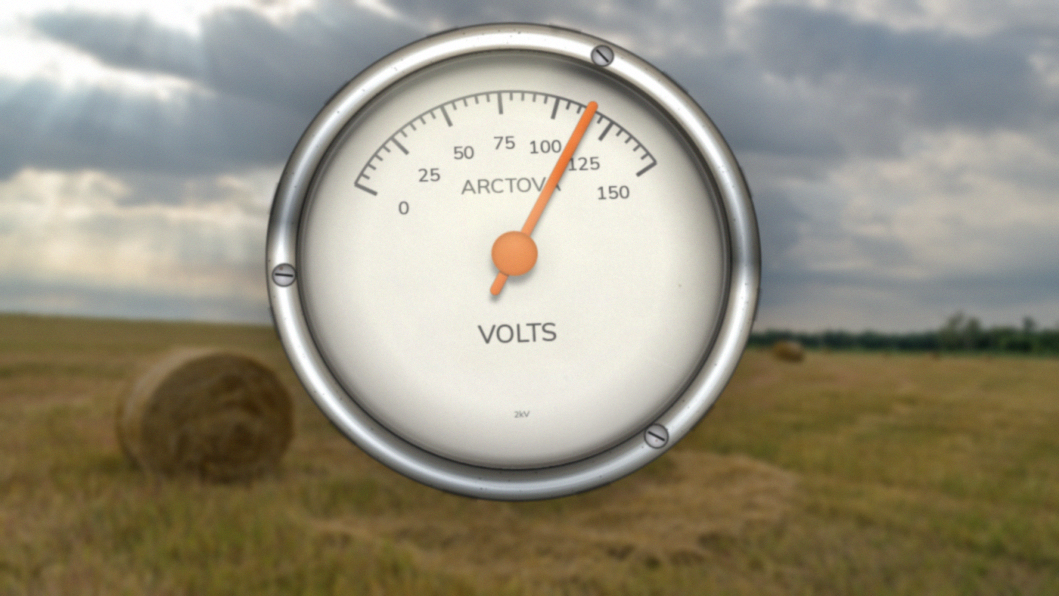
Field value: 115 (V)
